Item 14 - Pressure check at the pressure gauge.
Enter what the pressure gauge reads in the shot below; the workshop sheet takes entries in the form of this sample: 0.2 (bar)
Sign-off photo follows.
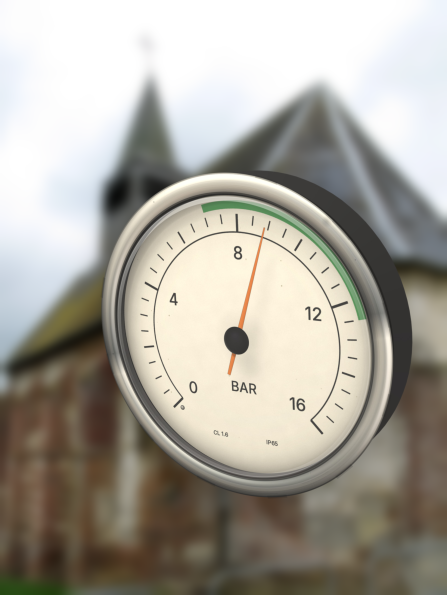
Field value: 9 (bar)
